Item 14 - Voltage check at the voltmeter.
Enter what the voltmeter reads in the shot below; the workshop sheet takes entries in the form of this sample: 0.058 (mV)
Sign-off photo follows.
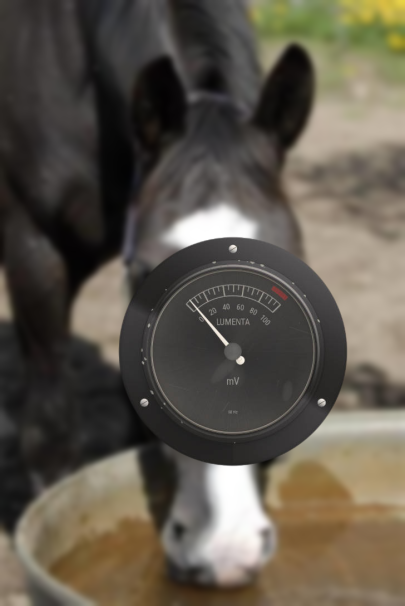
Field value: 5 (mV)
